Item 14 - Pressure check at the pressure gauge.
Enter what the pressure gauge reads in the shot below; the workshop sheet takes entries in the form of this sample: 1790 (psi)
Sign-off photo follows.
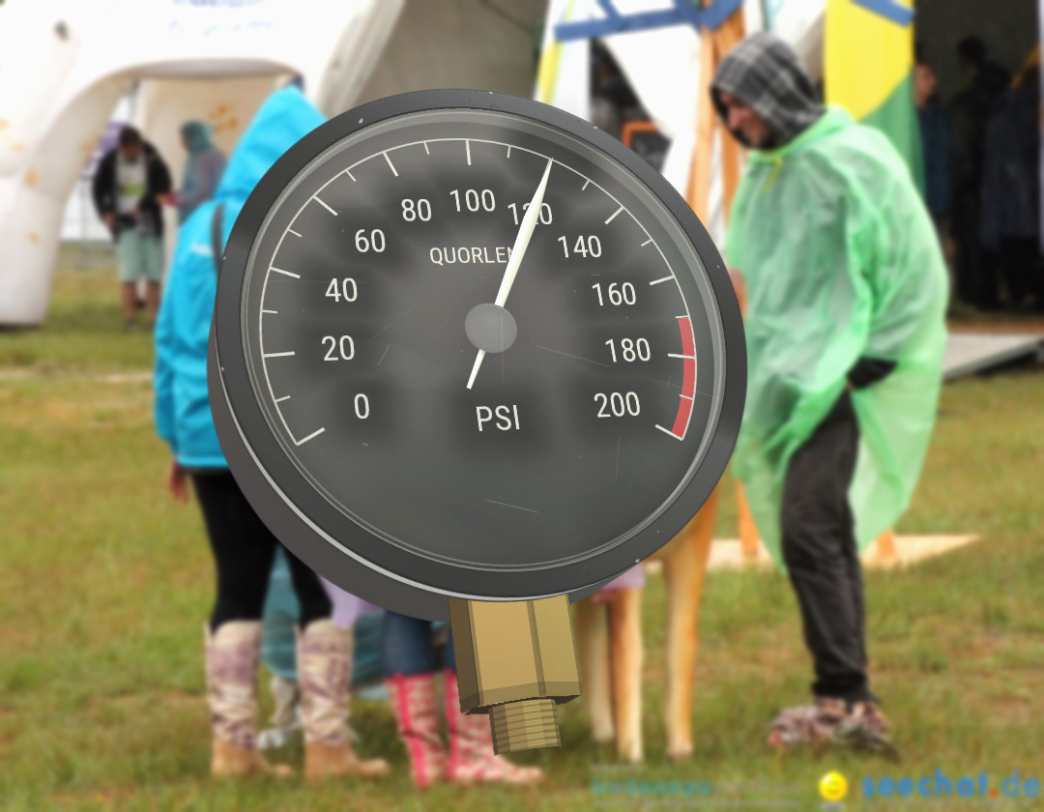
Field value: 120 (psi)
